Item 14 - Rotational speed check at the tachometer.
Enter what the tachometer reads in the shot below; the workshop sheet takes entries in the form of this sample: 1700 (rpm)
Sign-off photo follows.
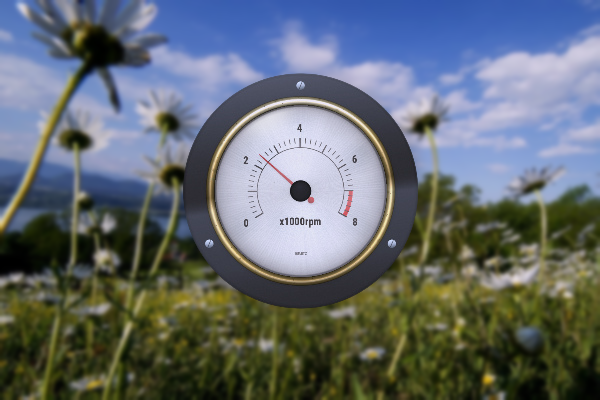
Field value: 2400 (rpm)
